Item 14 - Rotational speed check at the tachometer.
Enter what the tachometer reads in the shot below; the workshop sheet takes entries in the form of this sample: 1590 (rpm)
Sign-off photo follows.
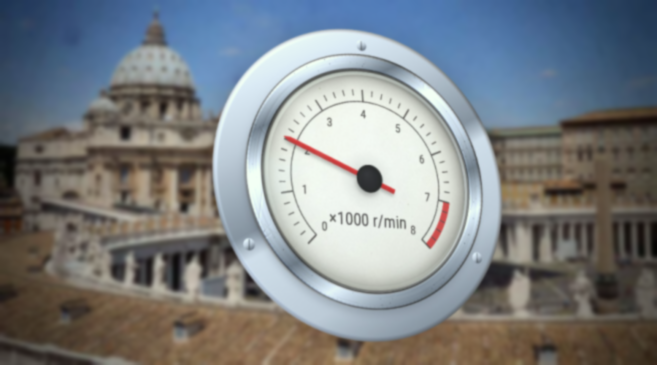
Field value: 2000 (rpm)
